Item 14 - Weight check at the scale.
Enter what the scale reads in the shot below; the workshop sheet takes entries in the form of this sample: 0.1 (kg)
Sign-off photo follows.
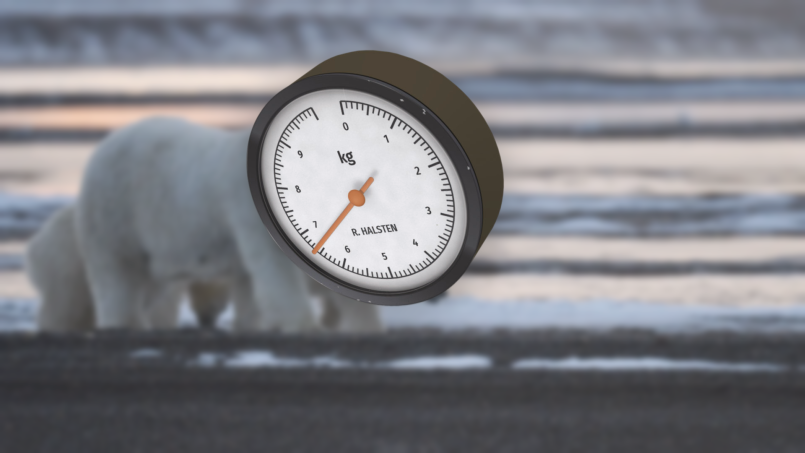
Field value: 6.6 (kg)
